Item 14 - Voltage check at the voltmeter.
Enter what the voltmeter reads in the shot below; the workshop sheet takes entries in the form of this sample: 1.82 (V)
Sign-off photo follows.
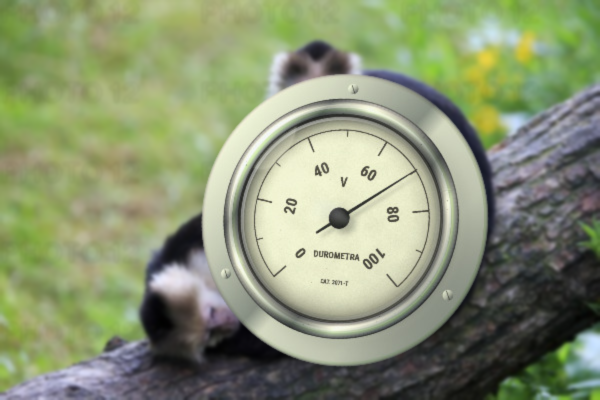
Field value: 70 (V)
